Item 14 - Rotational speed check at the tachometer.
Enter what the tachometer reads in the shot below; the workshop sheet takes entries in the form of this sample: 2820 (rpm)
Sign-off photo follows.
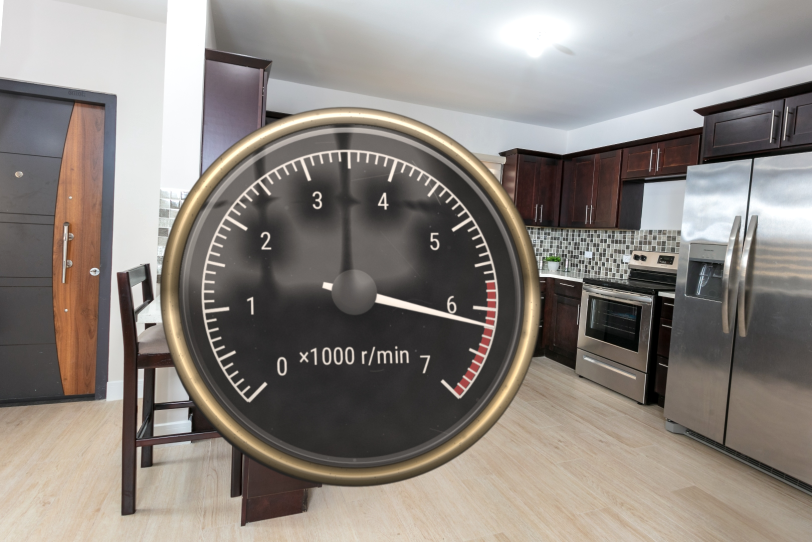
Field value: 6200 (rpm)
